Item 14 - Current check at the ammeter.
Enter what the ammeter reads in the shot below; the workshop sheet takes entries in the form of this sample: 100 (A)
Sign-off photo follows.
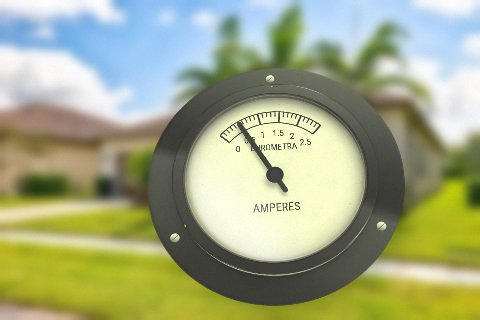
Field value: 0.5 (A)
